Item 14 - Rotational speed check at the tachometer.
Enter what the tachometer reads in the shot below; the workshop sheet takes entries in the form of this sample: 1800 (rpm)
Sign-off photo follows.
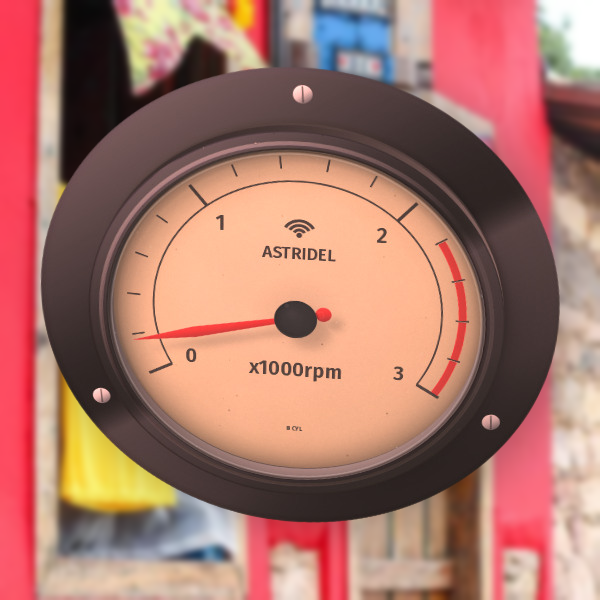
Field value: 200 (rpm)
